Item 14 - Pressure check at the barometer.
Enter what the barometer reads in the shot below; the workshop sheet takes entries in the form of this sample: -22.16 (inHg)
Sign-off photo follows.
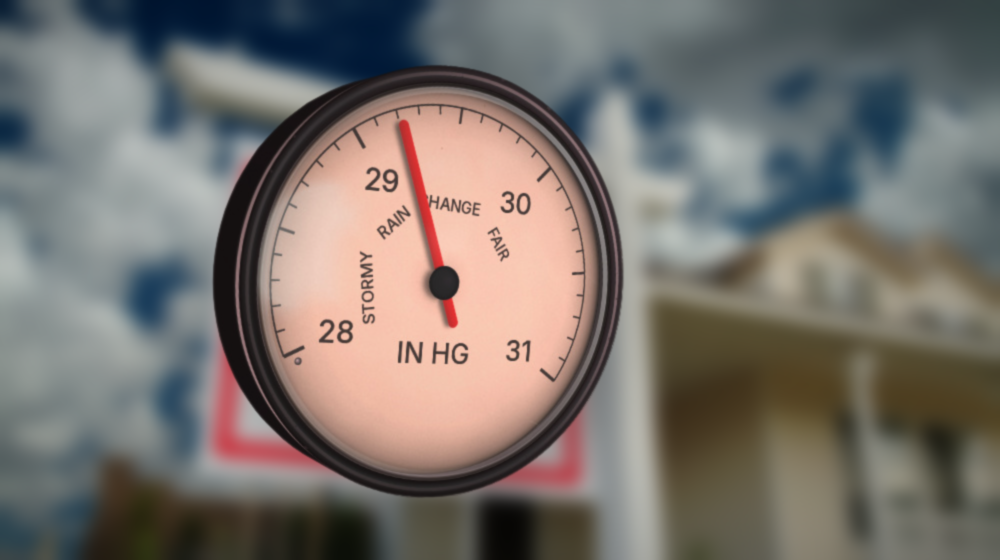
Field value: 29.2 (inHg)
